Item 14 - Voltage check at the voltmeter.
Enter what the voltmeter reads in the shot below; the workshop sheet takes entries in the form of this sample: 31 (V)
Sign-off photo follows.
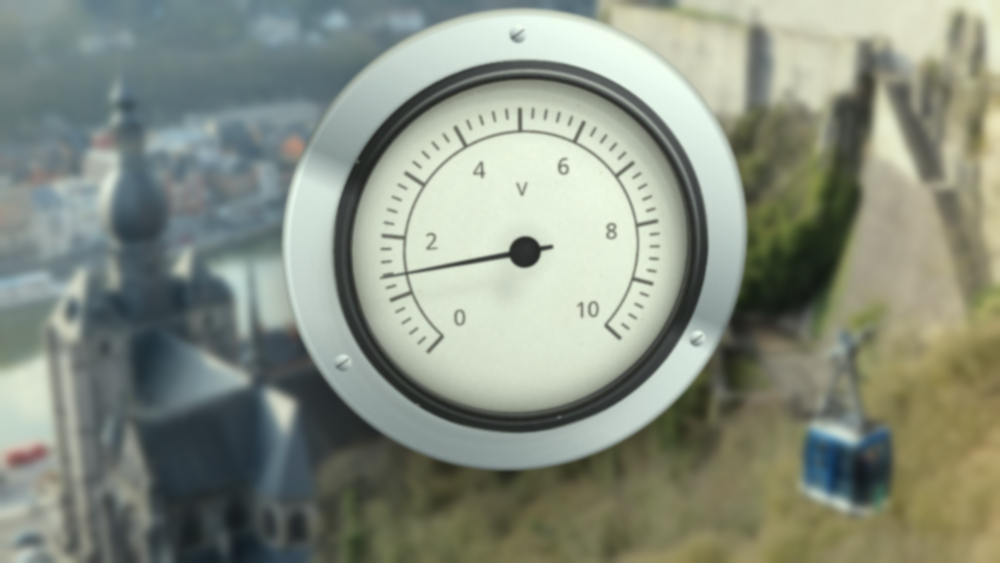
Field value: 1.4 (V)
